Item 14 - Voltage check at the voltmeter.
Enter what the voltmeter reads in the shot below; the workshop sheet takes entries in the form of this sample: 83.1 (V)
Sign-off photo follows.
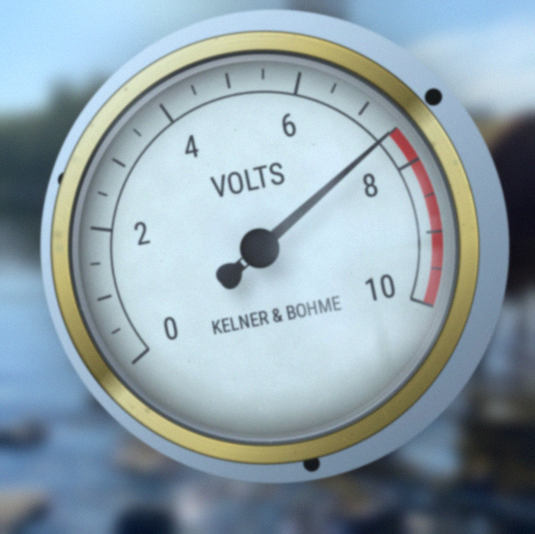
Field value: 7.5 (V)
